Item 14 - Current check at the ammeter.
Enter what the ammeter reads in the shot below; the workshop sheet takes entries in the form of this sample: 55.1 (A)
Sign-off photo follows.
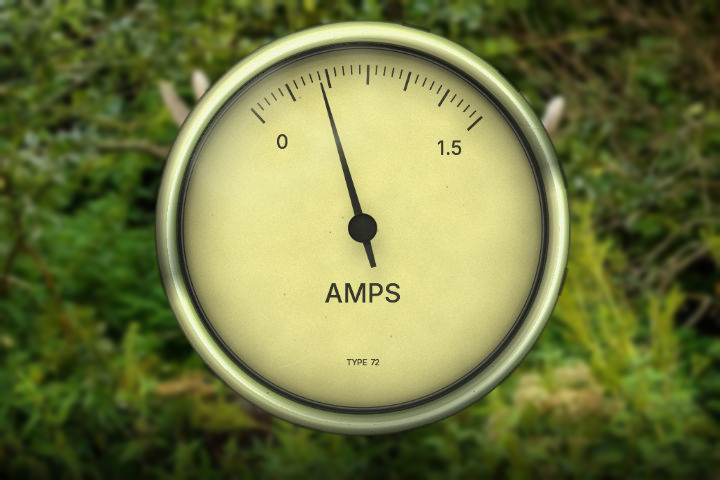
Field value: 0.45 (A)
